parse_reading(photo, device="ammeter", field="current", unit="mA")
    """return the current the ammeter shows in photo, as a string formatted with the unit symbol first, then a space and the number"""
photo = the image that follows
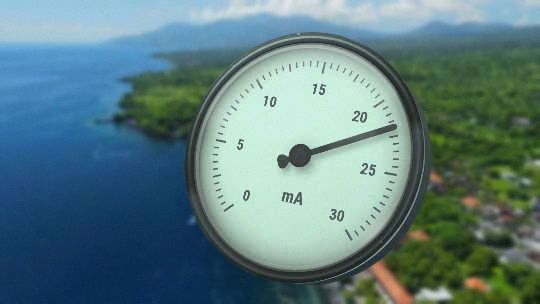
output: mA 22
